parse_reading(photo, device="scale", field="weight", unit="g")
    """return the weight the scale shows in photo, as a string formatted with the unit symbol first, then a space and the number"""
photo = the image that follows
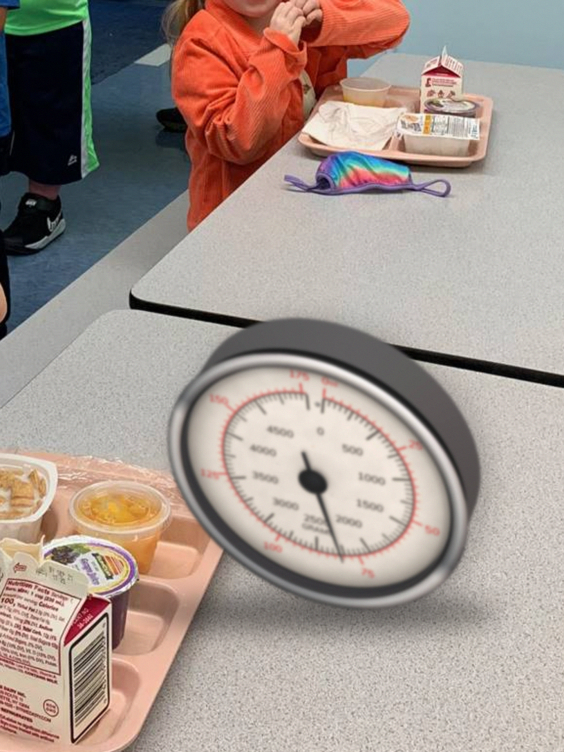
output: g 2250
